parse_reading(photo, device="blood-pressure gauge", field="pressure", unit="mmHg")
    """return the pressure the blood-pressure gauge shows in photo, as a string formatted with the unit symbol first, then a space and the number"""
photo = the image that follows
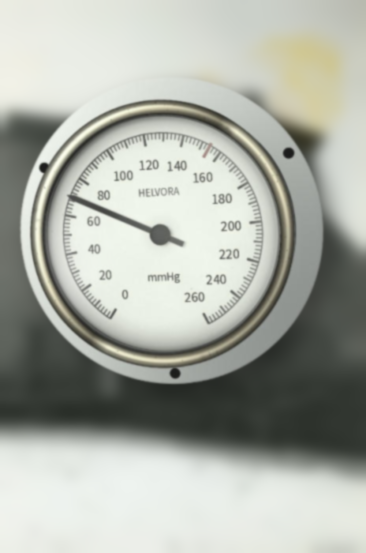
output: mmHg 70
